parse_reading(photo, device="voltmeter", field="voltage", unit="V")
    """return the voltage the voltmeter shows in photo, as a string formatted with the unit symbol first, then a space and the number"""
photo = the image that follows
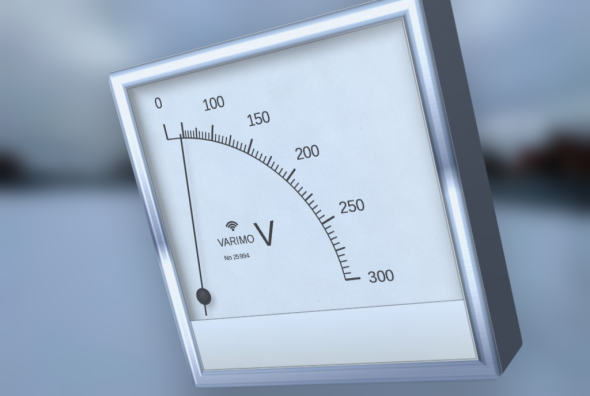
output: V 50
